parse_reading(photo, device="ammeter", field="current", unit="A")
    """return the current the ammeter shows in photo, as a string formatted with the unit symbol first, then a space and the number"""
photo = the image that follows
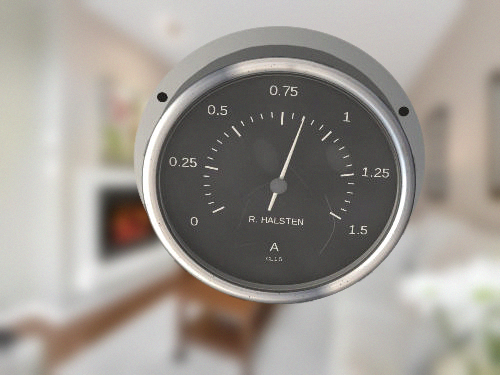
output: A 0.85
